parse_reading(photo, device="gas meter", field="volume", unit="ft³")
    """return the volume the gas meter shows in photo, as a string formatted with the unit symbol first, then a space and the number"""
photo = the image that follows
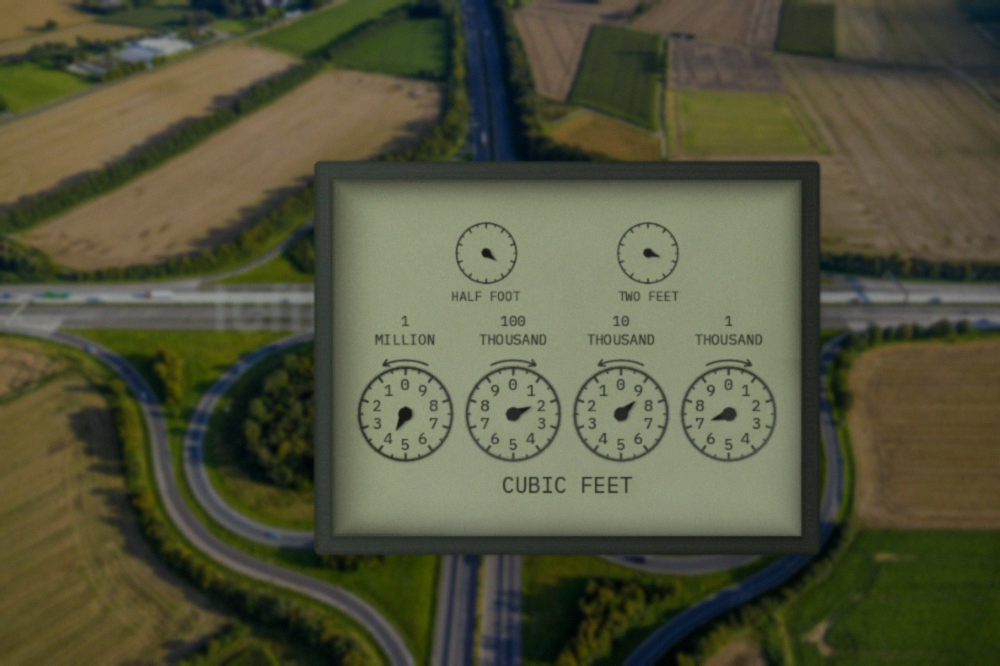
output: ft³ 418700
